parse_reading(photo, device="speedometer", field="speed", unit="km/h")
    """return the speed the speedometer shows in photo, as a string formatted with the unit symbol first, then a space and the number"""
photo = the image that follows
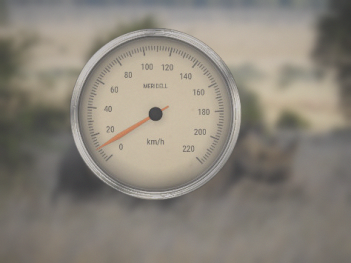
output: km/h 10
